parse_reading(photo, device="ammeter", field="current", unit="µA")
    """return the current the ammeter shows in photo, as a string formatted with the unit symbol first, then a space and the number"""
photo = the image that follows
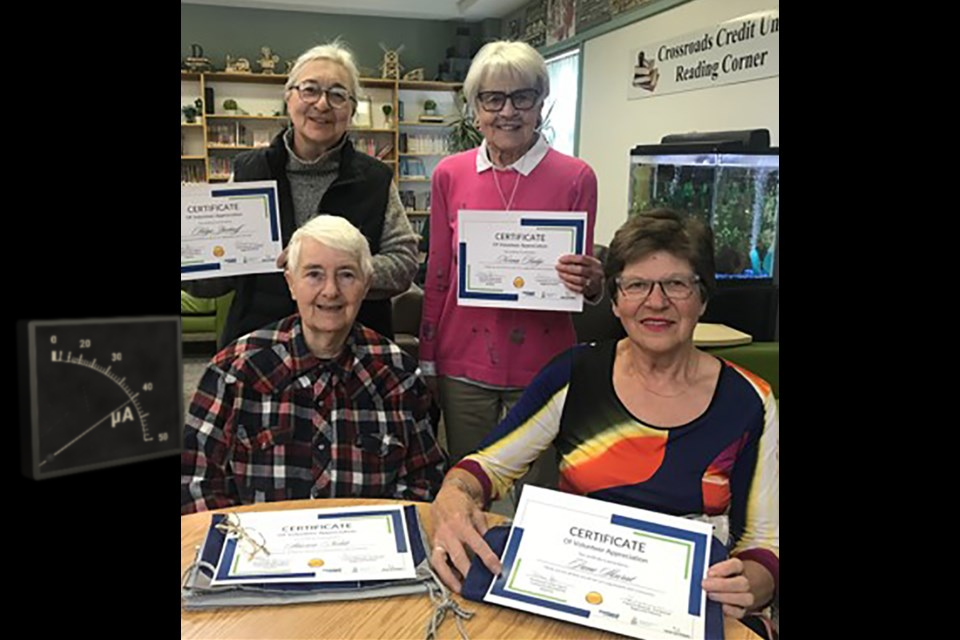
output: µA 40
